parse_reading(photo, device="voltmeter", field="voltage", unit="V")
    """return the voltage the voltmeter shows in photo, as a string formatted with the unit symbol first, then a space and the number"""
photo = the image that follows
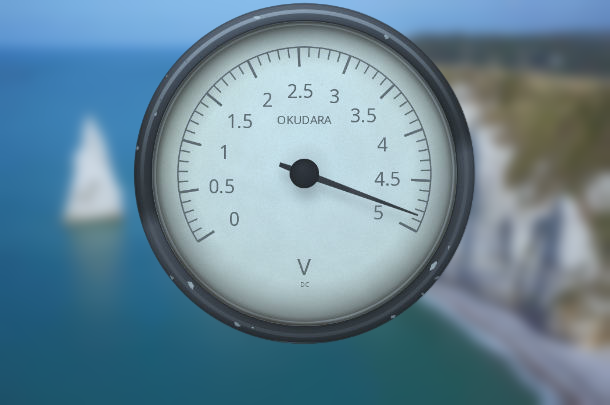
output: V 4.85
